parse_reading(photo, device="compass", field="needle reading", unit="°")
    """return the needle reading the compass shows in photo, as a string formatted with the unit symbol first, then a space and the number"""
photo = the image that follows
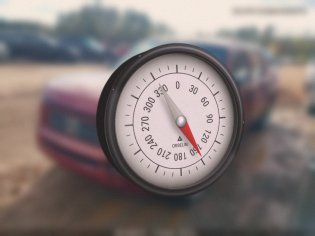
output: ° 150
